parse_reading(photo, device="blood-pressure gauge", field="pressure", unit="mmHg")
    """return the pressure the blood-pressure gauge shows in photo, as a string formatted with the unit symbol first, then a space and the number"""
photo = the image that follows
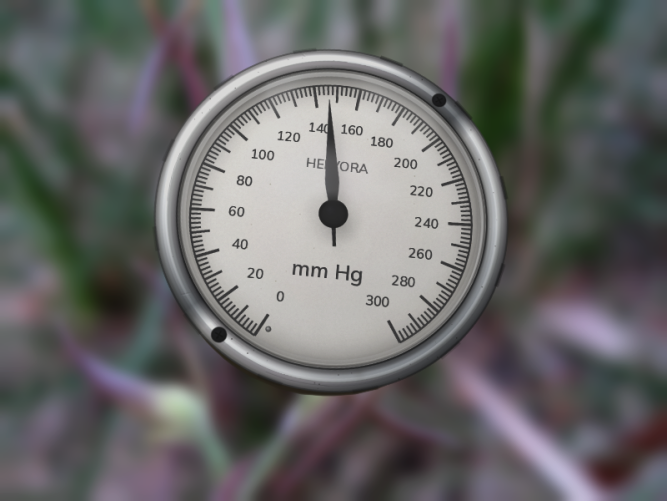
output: mmHg 146
